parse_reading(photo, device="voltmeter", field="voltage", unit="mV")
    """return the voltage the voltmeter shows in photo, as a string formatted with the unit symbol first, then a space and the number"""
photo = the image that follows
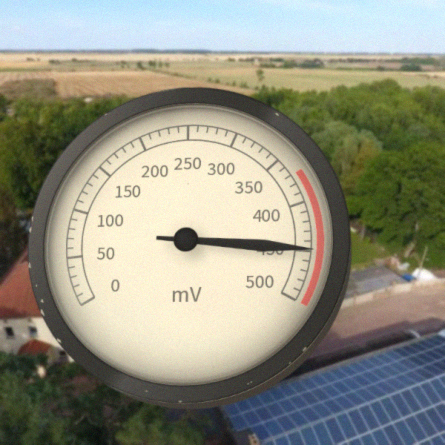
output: mV 450
